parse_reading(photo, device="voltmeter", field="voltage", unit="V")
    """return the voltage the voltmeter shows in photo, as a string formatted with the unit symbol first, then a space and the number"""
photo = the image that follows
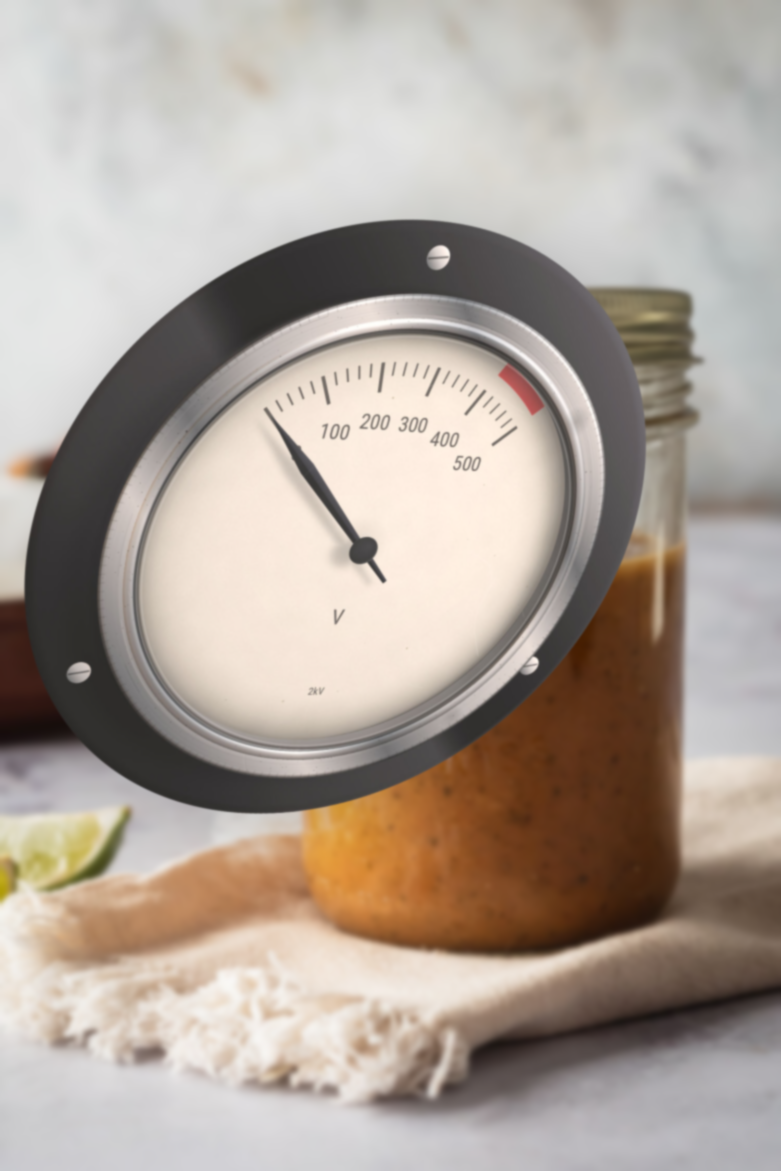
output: V 0
